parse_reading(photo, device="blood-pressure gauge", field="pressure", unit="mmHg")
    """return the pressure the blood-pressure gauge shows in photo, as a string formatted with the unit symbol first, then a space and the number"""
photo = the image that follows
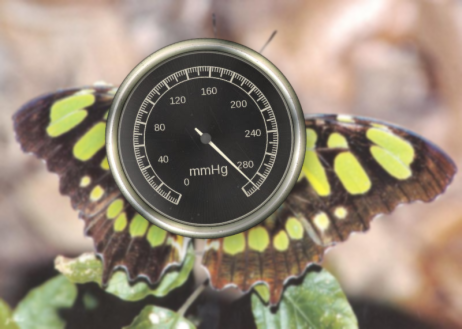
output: mmHg 290
